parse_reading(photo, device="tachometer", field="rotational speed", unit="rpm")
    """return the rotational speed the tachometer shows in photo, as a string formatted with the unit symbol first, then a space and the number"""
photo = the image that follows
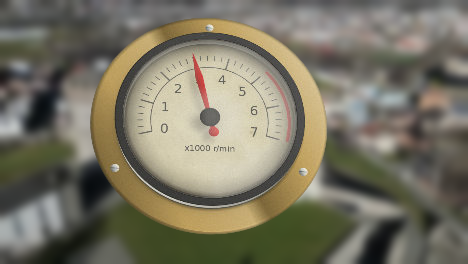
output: rpm 3000
